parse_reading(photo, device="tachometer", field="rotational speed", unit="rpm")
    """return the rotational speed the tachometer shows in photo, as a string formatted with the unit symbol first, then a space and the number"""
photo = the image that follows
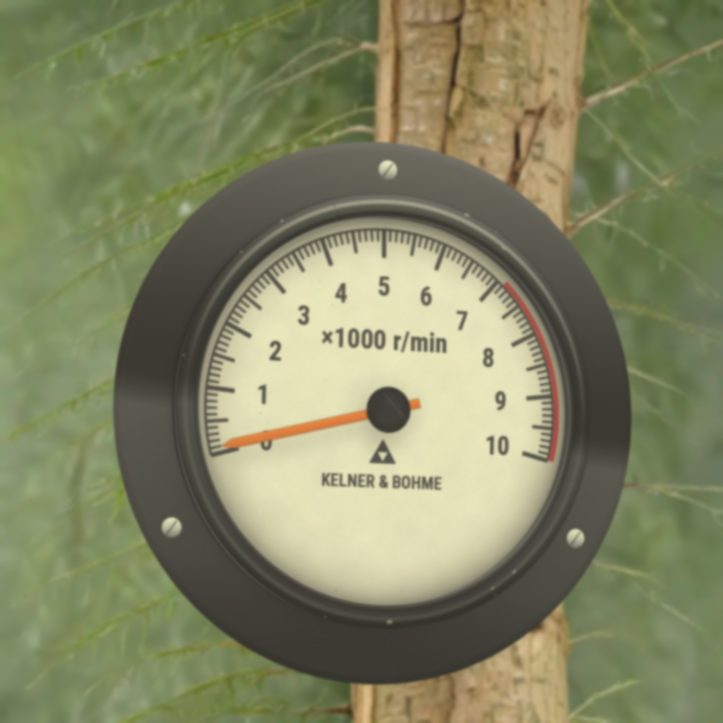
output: rpm 100
